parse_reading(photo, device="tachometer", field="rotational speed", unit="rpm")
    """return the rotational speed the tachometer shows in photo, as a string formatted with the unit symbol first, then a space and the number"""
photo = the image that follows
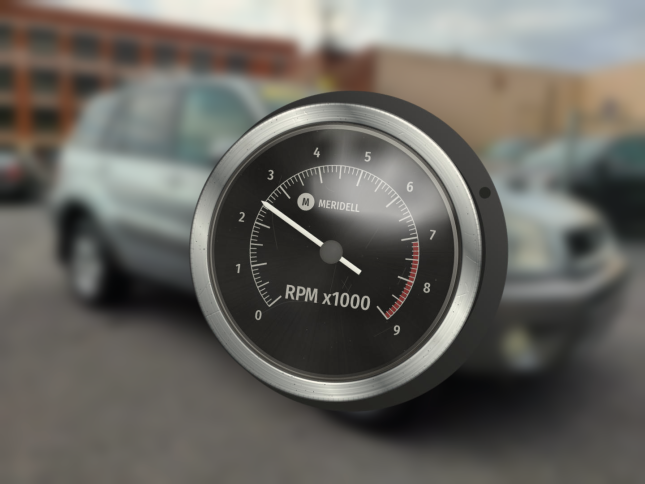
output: rpm 2500
